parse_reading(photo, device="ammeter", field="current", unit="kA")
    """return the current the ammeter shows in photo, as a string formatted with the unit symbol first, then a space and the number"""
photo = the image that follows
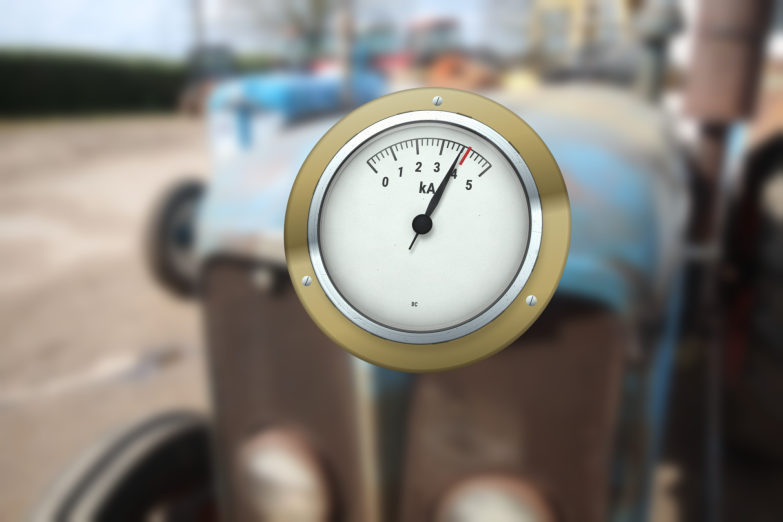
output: kA 3.8
